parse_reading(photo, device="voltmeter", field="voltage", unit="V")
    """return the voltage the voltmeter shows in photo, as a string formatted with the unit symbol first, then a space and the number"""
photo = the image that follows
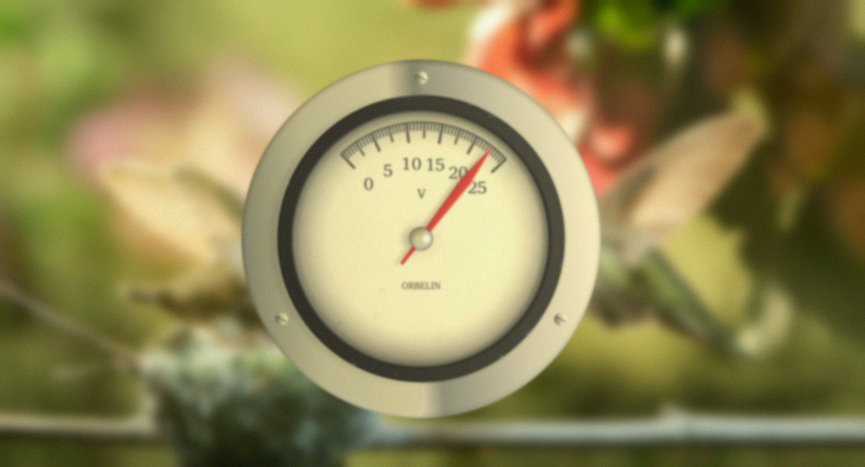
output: V 22.5
